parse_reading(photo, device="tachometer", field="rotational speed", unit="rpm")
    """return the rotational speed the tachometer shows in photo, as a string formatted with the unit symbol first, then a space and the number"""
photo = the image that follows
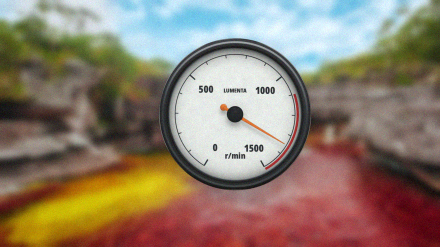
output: rpm 1350
